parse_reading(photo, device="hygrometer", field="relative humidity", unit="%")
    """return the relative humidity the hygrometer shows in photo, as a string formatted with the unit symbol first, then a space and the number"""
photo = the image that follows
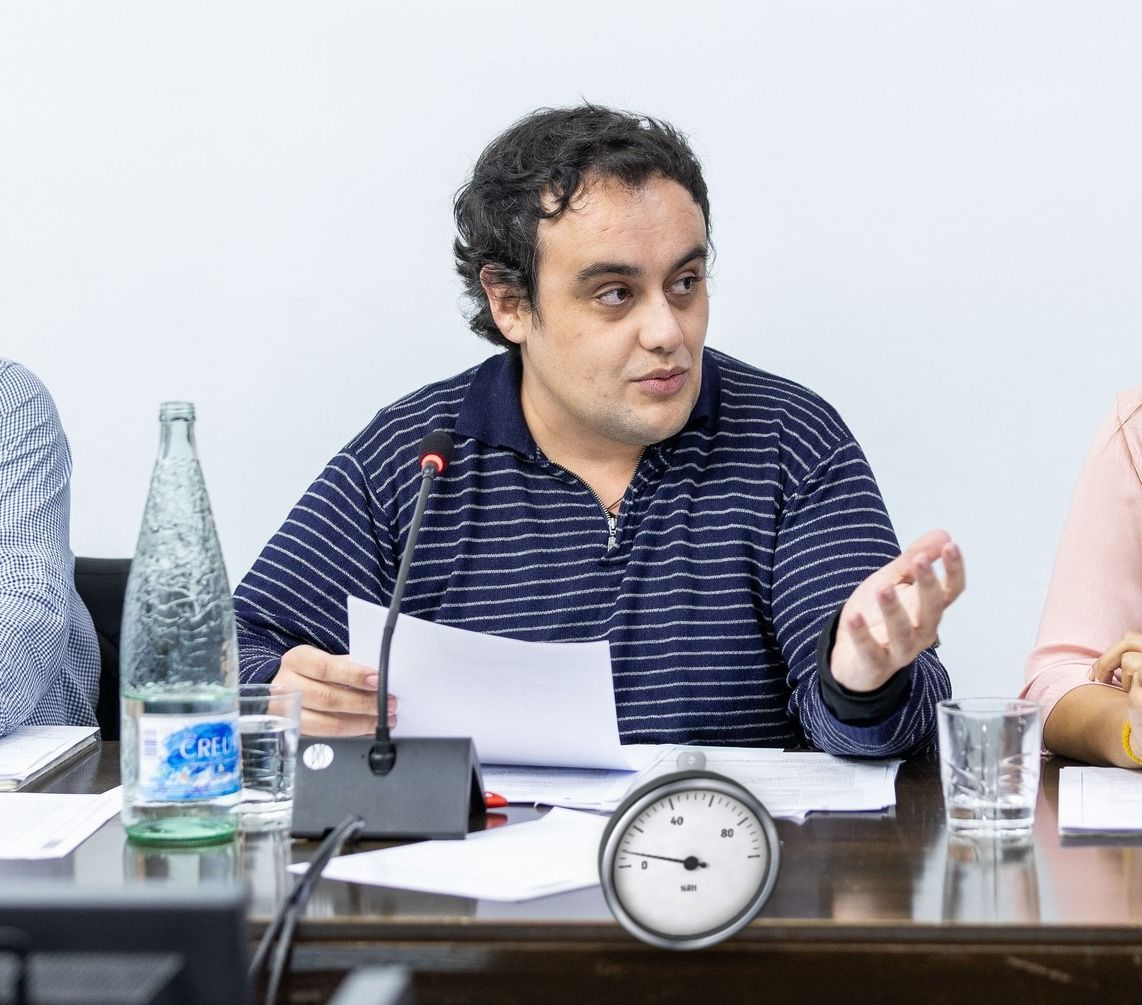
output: % 8
